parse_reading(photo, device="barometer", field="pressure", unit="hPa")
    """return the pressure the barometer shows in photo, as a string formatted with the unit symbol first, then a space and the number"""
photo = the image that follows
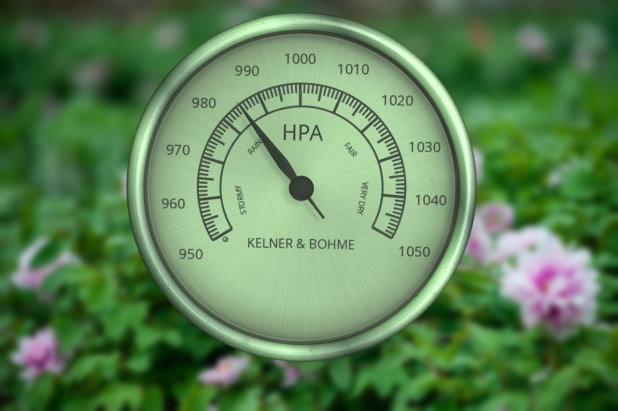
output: hPa 985
